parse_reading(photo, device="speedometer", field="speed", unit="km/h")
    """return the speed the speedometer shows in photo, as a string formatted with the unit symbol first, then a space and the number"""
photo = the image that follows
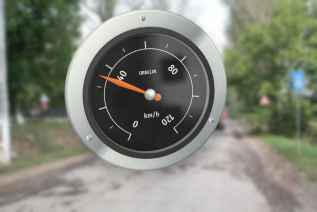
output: km/h 35
